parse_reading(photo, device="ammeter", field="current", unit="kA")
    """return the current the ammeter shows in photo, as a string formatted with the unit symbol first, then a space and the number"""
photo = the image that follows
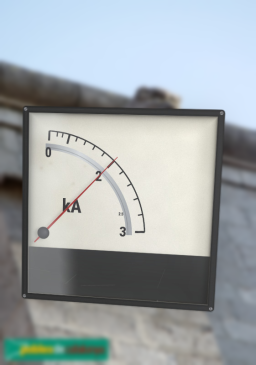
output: kA 2
